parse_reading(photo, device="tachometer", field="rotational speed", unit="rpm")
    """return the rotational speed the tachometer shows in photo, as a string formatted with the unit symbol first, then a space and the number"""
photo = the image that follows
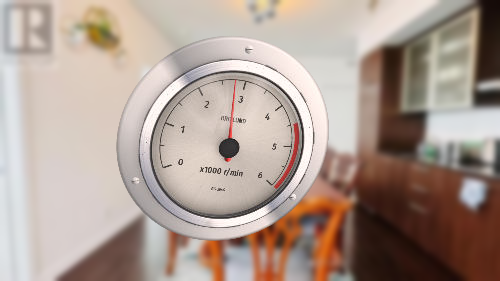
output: rpm 2750
